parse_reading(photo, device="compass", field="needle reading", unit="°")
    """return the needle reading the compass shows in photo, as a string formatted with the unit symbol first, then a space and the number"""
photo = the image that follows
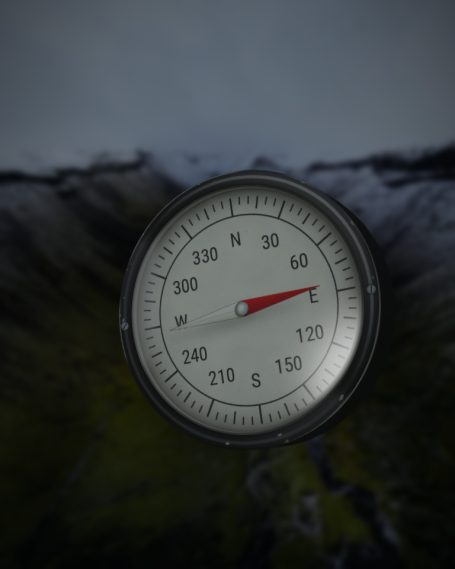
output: ° 85
